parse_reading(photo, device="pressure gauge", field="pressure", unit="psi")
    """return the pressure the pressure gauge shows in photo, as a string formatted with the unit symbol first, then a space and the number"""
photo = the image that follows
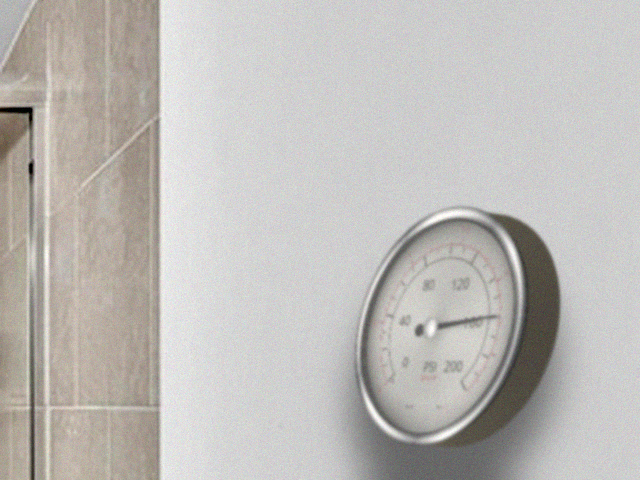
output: psi 160
